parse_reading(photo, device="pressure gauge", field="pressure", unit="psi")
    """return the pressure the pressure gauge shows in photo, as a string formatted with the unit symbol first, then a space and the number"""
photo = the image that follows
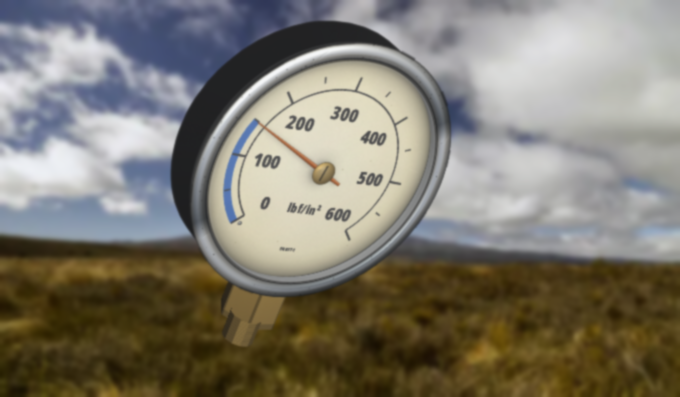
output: psi 150
